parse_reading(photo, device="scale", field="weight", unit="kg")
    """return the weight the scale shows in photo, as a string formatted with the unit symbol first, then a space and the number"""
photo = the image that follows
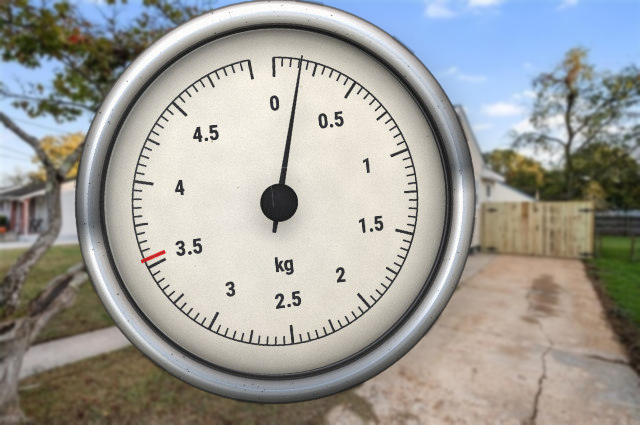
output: kg 0.15
